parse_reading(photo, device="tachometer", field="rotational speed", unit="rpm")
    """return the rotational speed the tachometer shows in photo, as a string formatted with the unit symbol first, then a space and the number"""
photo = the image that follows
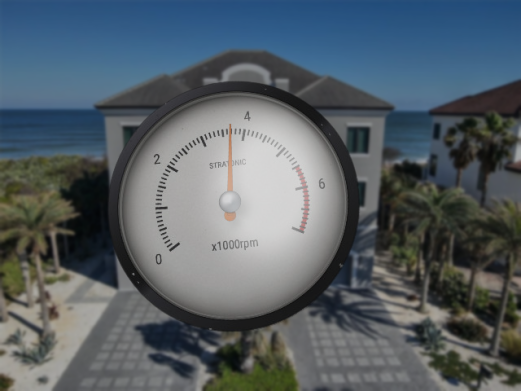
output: rpm 3700
